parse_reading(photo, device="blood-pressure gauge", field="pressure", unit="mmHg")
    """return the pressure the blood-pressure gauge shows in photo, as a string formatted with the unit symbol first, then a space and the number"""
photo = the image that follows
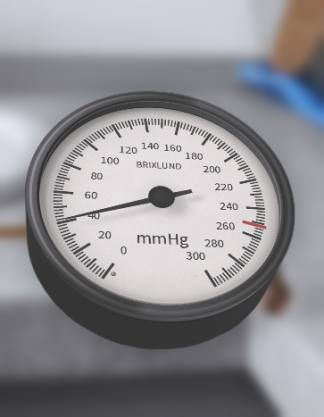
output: mmHg 40
